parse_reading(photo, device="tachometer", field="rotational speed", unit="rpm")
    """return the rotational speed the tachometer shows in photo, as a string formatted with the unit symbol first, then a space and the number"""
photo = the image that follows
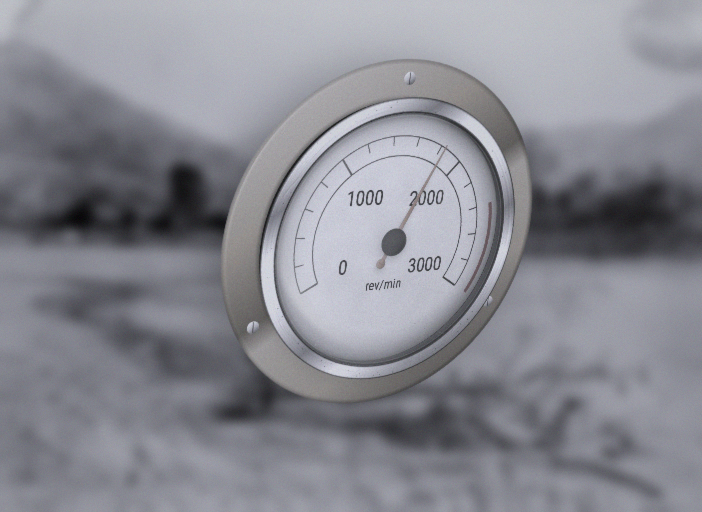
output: rpm 1800
